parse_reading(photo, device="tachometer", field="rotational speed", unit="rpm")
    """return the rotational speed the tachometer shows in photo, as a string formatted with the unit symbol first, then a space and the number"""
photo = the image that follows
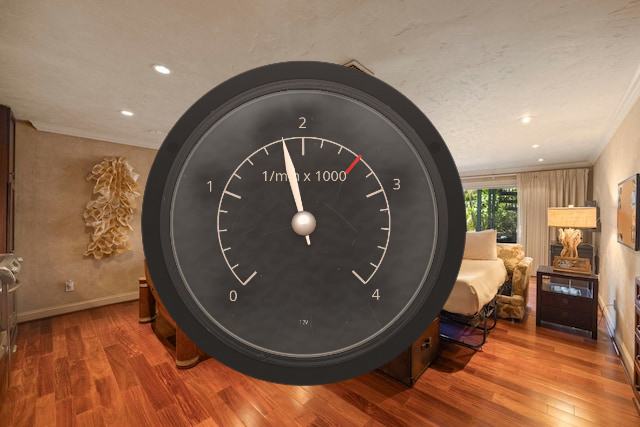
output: rpm 1800
